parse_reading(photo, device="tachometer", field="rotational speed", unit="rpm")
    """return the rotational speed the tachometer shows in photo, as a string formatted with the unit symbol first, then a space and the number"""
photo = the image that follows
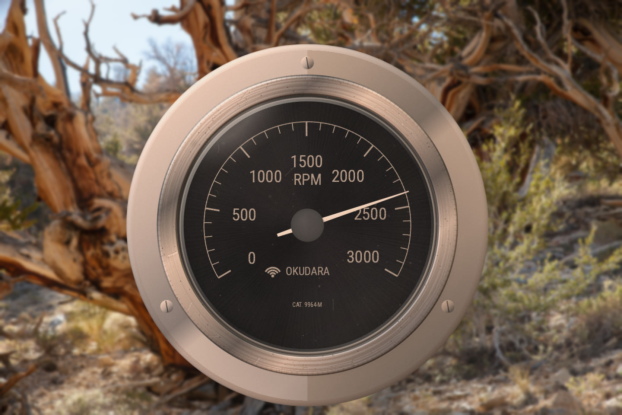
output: rpm 2400
